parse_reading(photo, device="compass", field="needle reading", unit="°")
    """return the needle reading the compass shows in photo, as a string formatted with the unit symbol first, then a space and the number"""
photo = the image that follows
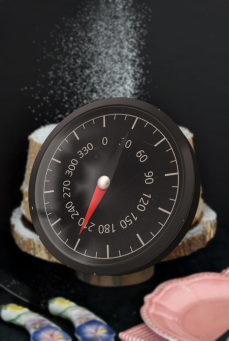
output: ° 210
